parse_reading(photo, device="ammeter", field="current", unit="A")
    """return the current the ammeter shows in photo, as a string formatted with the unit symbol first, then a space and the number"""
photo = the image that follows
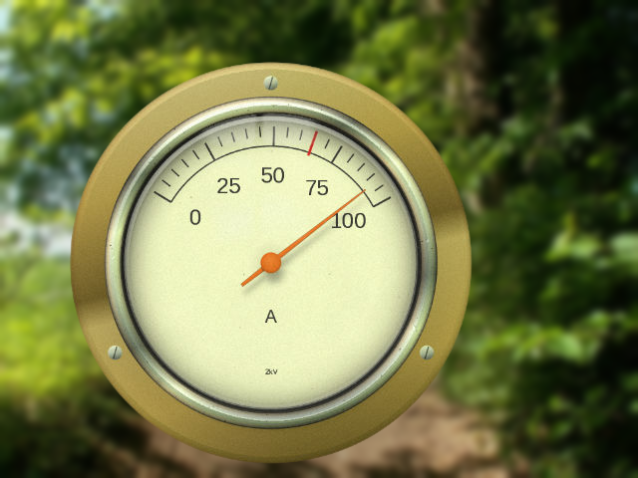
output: A 92.5
